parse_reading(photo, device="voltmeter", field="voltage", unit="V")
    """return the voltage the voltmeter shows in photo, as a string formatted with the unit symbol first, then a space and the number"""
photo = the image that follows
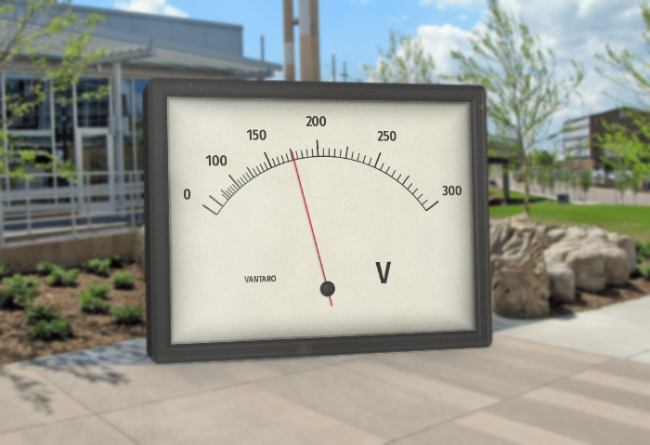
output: V 175
